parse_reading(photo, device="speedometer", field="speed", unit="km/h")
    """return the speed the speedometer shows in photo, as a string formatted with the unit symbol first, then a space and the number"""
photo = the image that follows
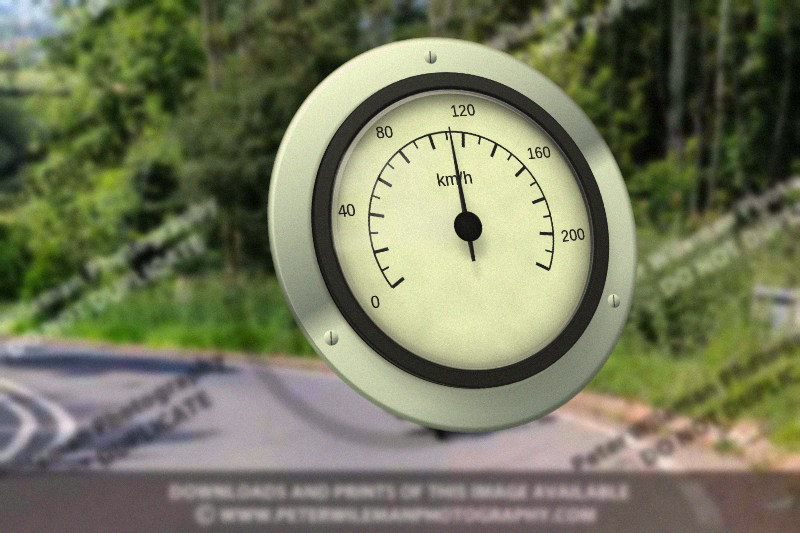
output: km/h 110
